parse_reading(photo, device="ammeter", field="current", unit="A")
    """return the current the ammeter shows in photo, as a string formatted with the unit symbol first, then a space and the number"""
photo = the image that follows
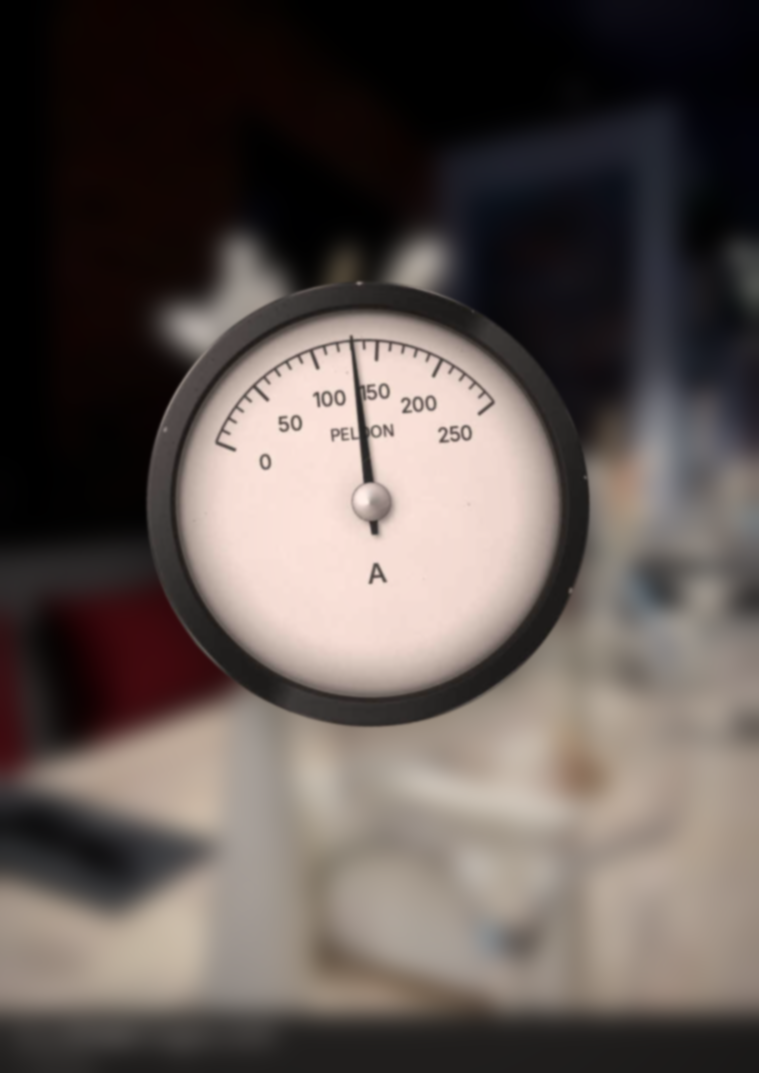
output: A 130
